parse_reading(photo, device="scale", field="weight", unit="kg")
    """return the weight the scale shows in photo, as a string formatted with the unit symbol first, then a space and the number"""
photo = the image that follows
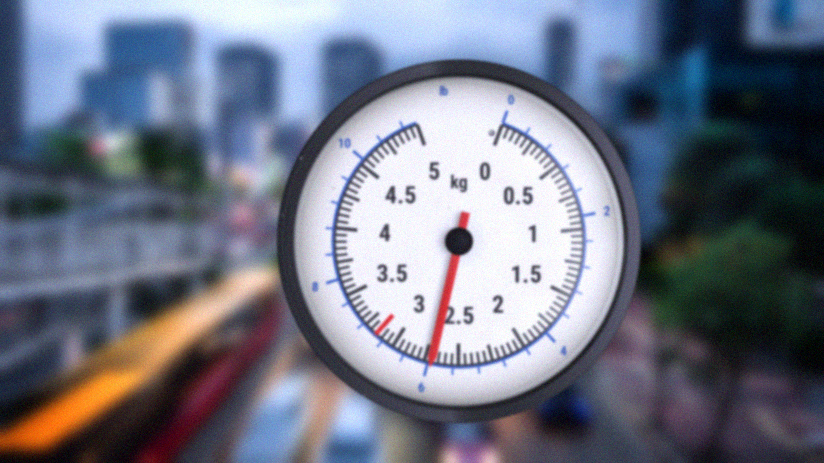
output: kg 2.7
